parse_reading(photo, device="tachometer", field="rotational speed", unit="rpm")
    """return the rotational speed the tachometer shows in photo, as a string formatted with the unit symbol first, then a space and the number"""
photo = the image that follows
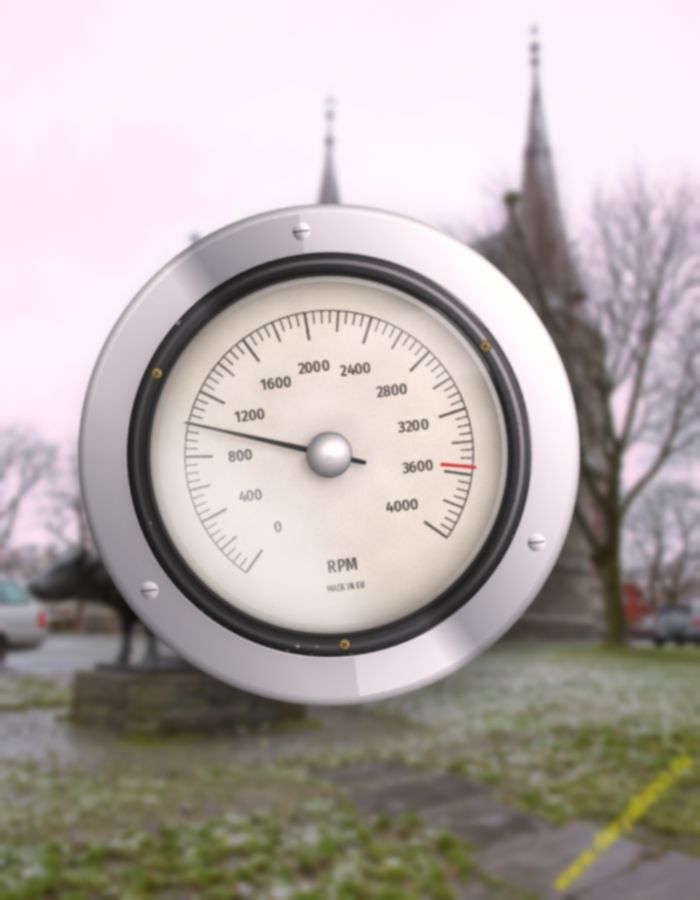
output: rpm 1000
